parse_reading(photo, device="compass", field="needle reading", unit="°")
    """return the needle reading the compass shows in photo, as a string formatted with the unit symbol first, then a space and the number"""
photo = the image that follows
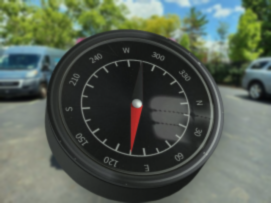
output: ° 105
